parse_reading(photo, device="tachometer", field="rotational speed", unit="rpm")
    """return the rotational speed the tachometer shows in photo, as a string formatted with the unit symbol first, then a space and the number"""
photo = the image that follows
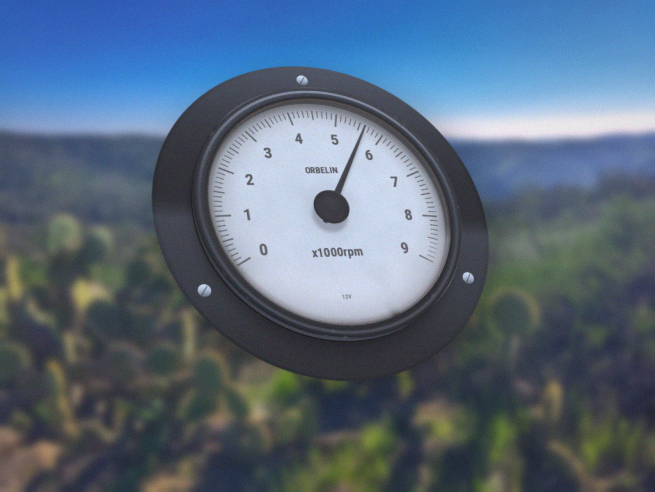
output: rpm 5600
